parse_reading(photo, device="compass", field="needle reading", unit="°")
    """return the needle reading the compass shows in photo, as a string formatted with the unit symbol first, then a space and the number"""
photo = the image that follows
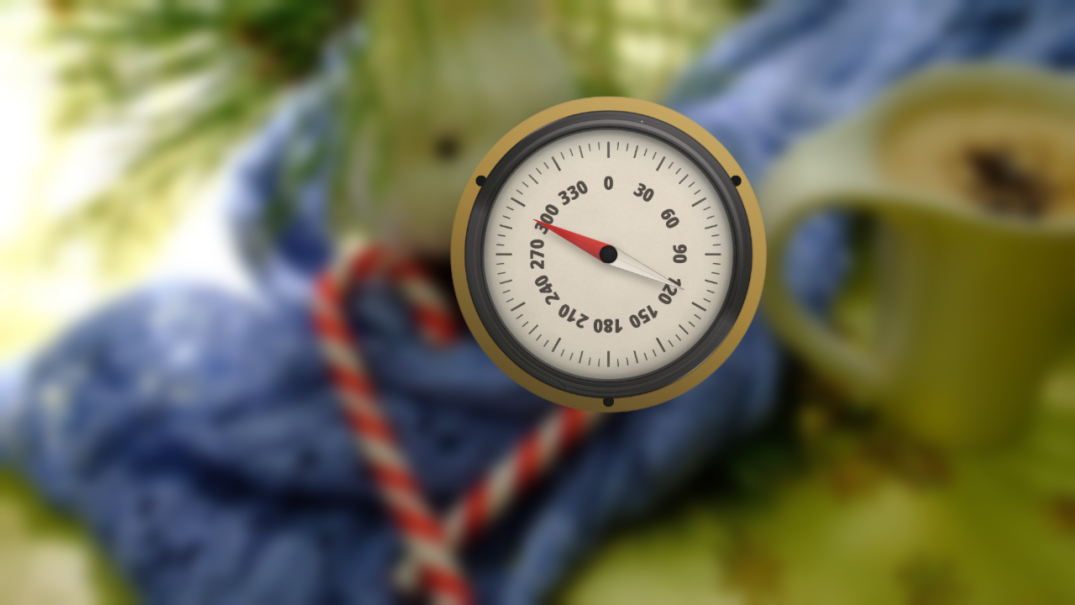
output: ° 295
